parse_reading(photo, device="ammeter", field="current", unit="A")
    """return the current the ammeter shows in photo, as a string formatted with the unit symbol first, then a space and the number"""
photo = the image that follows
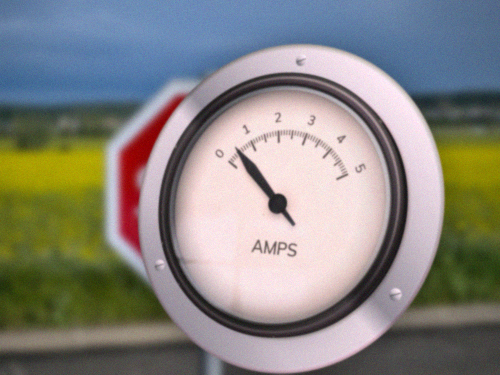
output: A 0.5
